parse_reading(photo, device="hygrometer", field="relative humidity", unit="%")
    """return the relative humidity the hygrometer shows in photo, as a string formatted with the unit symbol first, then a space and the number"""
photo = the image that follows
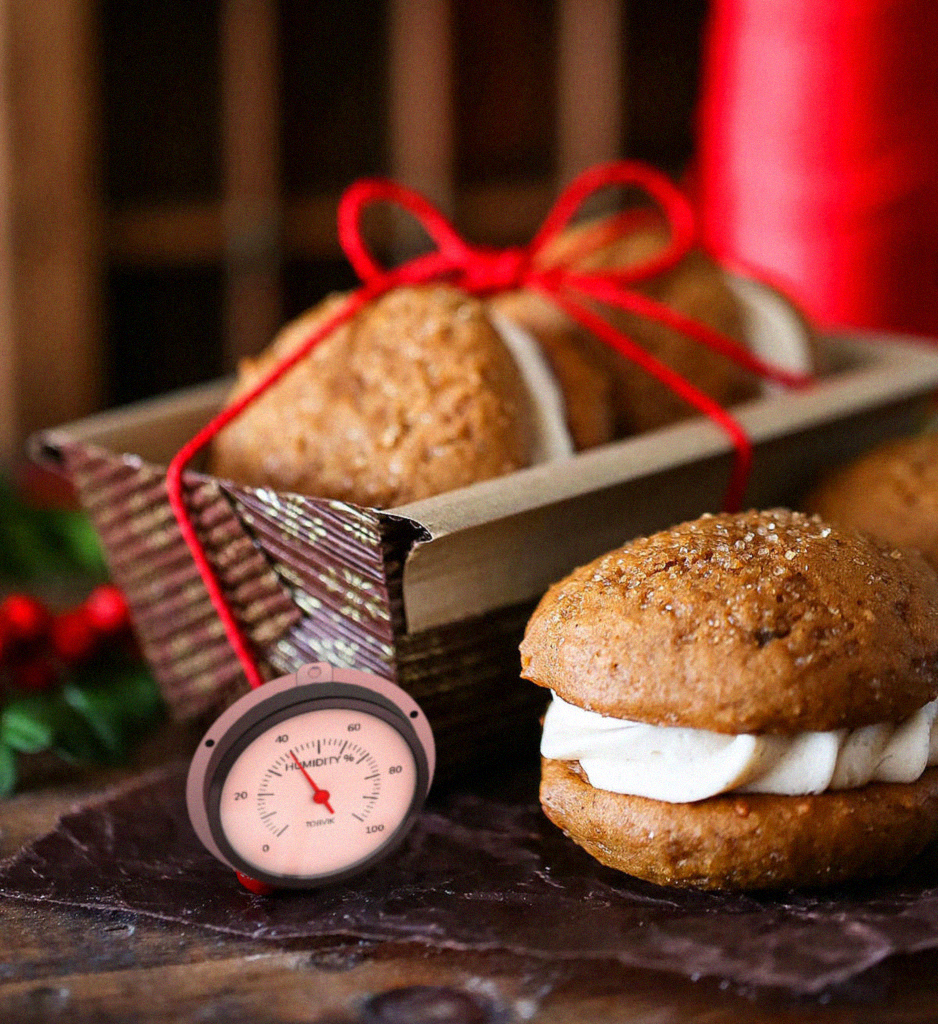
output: % 40
